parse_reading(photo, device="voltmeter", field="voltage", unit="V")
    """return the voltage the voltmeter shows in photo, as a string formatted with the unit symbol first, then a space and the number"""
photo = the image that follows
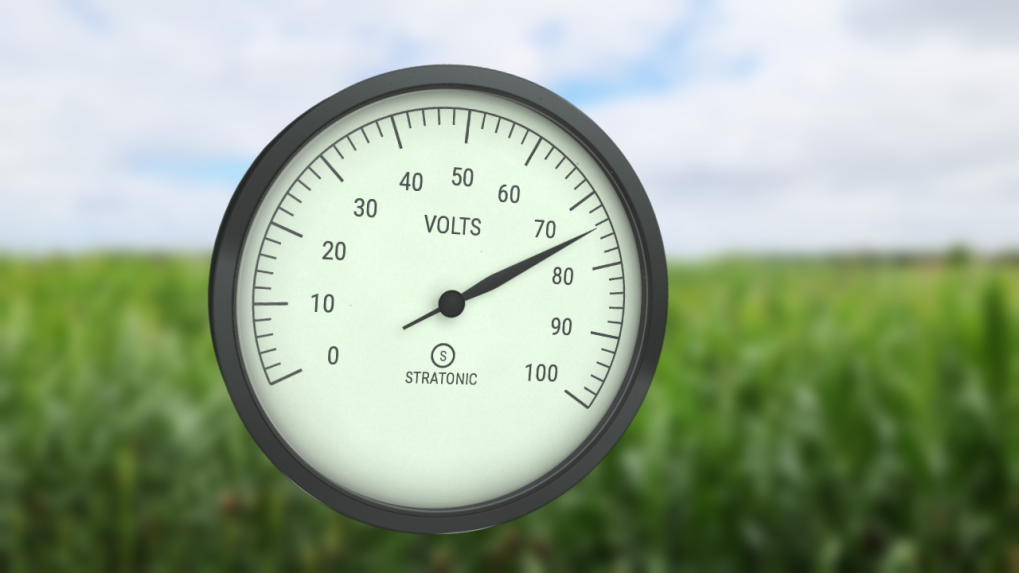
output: V 74
